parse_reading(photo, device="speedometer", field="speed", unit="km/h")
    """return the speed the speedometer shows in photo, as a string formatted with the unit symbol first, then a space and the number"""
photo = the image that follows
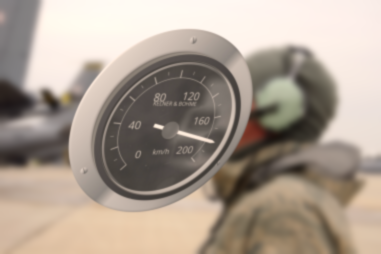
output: km/h 180
